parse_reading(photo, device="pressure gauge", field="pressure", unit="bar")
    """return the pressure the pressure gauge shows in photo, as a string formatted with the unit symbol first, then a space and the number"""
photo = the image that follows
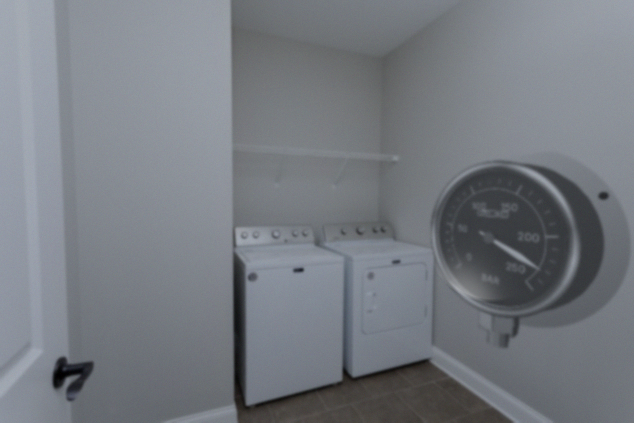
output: bar 230
